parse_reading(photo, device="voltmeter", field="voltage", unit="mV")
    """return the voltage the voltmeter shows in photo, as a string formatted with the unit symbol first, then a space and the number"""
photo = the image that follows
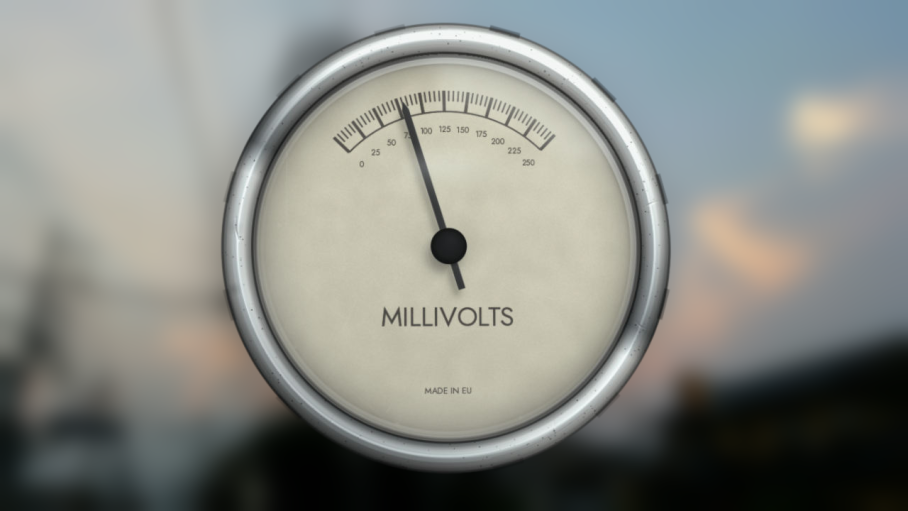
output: mV 80
